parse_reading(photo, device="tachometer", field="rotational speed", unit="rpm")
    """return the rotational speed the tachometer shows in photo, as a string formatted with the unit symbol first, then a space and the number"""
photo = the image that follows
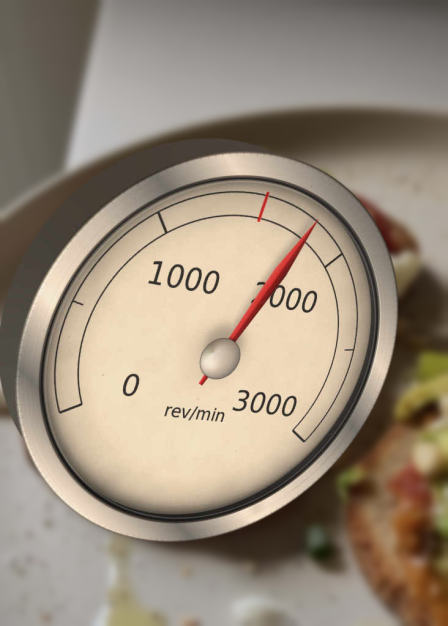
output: rpm 1750
